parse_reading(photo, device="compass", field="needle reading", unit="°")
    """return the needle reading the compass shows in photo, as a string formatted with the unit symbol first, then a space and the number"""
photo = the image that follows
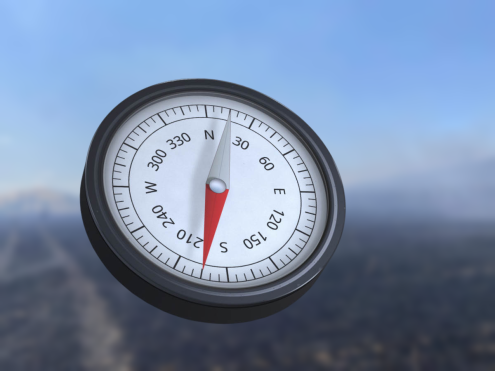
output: ° 195
